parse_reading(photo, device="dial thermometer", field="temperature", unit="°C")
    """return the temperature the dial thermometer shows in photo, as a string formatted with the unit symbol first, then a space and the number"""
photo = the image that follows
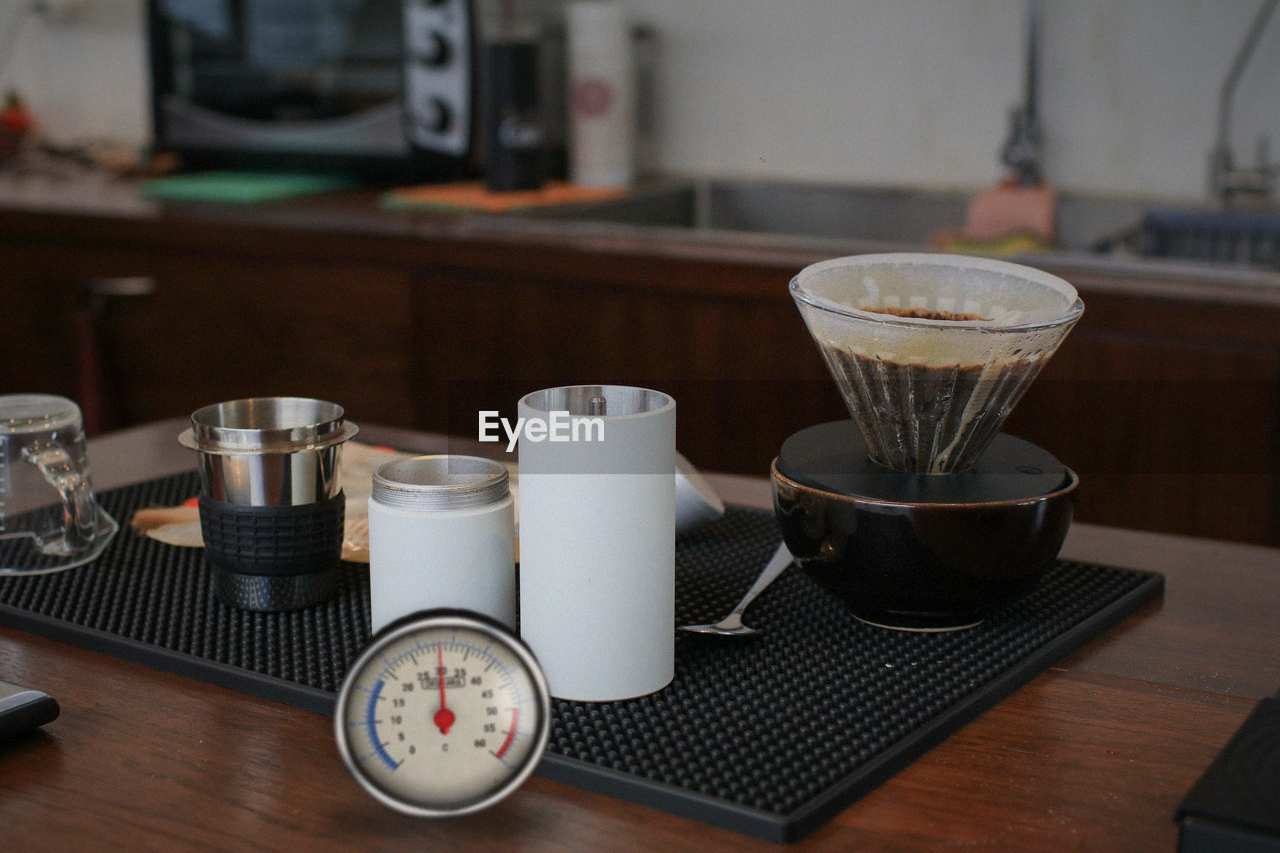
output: °C 30
